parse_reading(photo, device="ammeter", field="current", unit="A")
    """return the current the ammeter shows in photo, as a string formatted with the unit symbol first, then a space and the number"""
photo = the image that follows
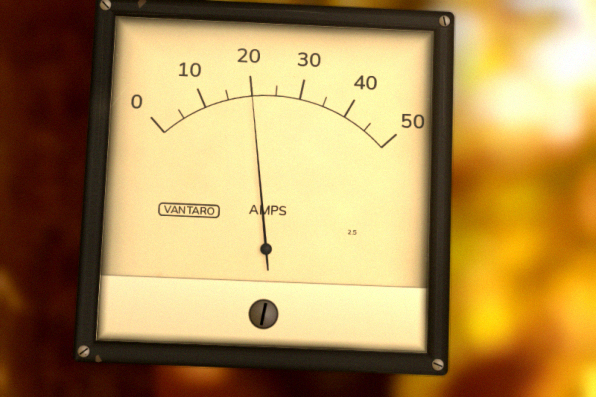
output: A 20
